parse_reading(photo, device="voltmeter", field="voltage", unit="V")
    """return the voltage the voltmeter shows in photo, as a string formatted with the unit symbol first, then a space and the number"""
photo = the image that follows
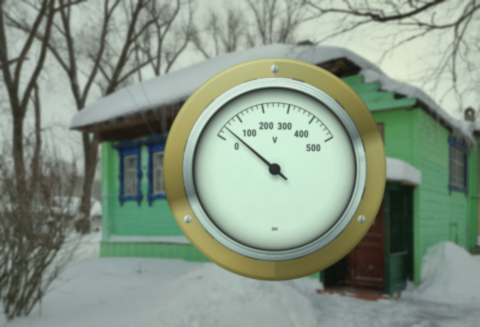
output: V 40
